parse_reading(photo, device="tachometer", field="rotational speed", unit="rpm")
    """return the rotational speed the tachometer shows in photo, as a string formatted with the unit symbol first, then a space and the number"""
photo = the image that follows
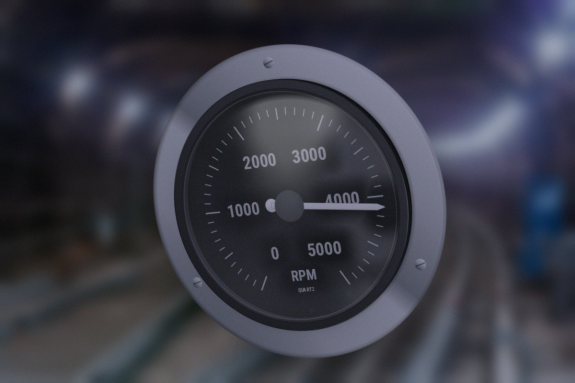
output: rpm 4100
